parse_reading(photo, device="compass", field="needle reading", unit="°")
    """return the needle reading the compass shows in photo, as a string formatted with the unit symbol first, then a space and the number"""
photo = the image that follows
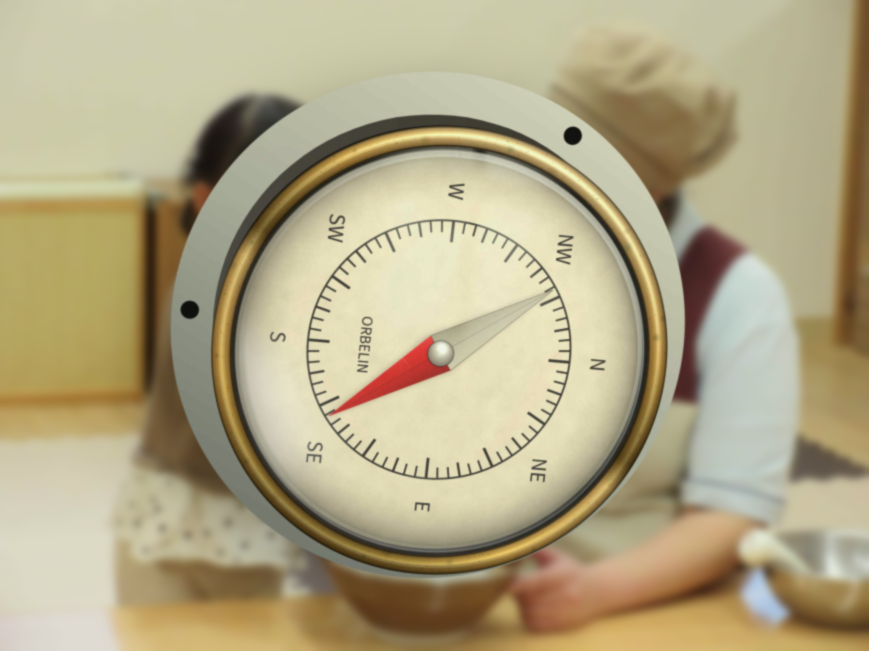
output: ° 145
